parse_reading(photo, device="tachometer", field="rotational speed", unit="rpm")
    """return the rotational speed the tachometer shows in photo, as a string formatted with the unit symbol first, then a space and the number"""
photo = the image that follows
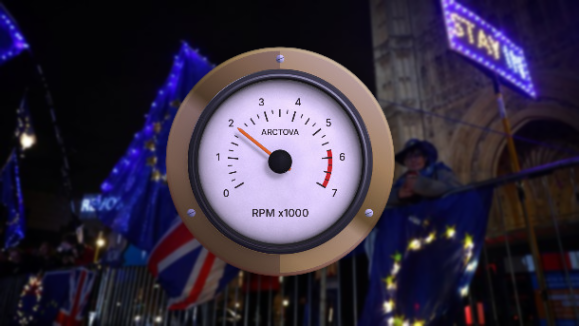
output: rpm 2000
